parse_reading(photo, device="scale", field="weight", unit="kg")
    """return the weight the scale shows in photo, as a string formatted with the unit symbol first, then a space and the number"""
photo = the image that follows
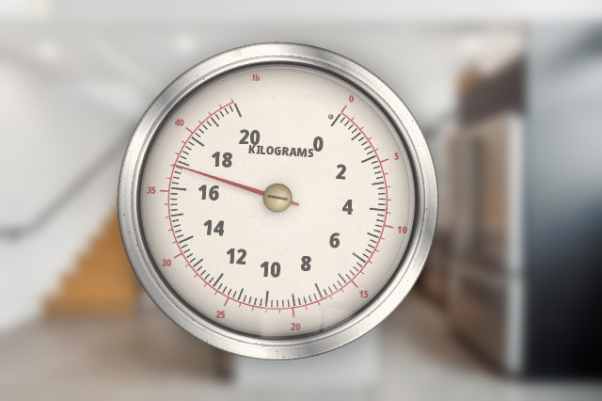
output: kg 16.8
